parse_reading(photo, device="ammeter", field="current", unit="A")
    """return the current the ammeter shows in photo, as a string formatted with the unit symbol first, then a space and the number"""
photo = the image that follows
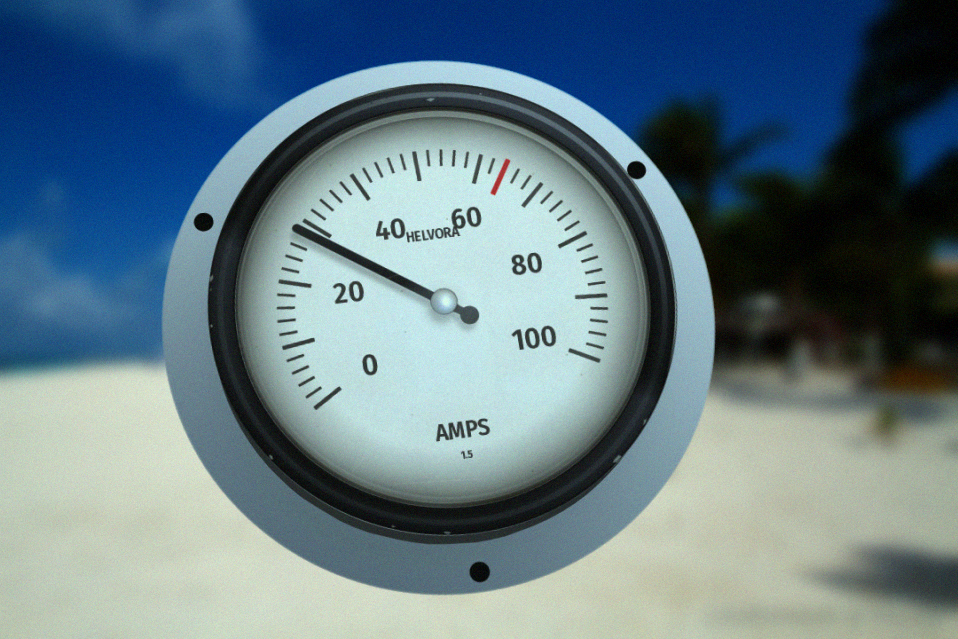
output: A 28
